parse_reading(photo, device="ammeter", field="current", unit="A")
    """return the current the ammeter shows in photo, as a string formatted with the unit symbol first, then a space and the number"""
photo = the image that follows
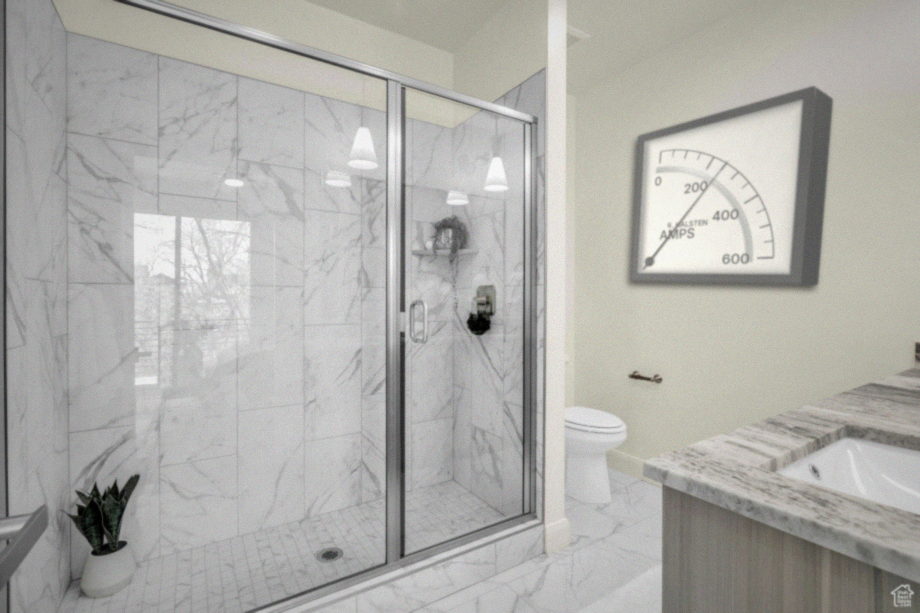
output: A 250
